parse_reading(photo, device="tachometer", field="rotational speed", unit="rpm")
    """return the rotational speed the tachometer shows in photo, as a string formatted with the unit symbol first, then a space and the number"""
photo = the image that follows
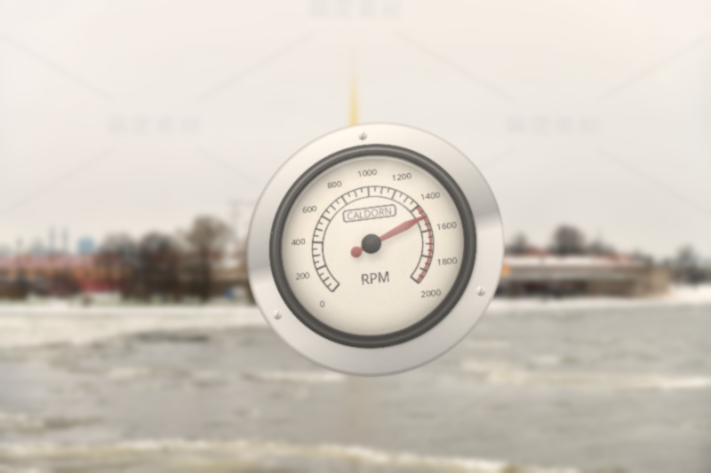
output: rpm 1500
